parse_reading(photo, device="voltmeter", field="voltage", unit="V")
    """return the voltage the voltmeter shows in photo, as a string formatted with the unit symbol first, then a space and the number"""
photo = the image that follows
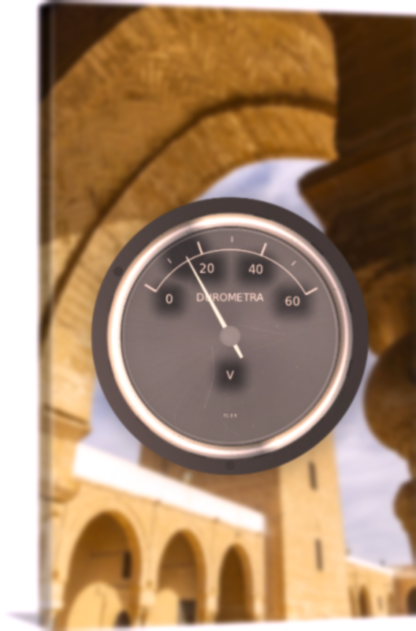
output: V 15
